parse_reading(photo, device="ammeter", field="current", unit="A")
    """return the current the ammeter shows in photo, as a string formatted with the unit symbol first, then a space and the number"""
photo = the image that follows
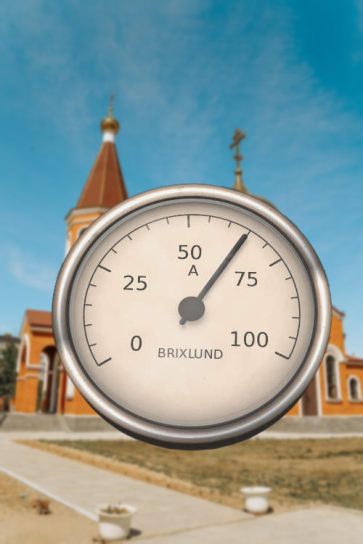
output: A 65
